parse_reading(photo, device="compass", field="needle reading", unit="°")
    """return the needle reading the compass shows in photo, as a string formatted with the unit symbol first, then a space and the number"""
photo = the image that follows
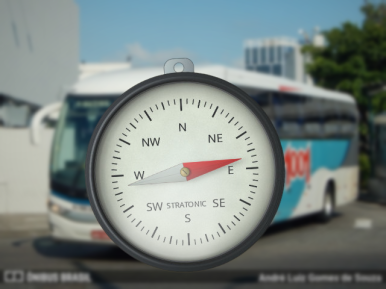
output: ° 80
